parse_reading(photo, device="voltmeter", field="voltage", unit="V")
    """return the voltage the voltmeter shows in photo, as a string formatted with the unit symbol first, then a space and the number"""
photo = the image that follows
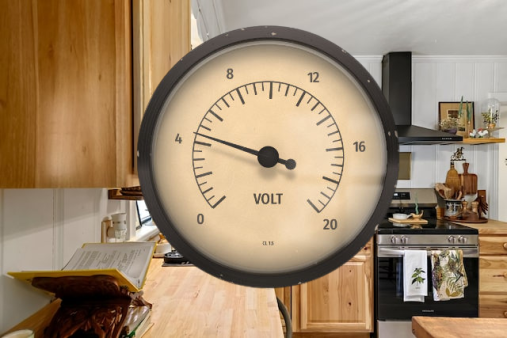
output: V 4.5
